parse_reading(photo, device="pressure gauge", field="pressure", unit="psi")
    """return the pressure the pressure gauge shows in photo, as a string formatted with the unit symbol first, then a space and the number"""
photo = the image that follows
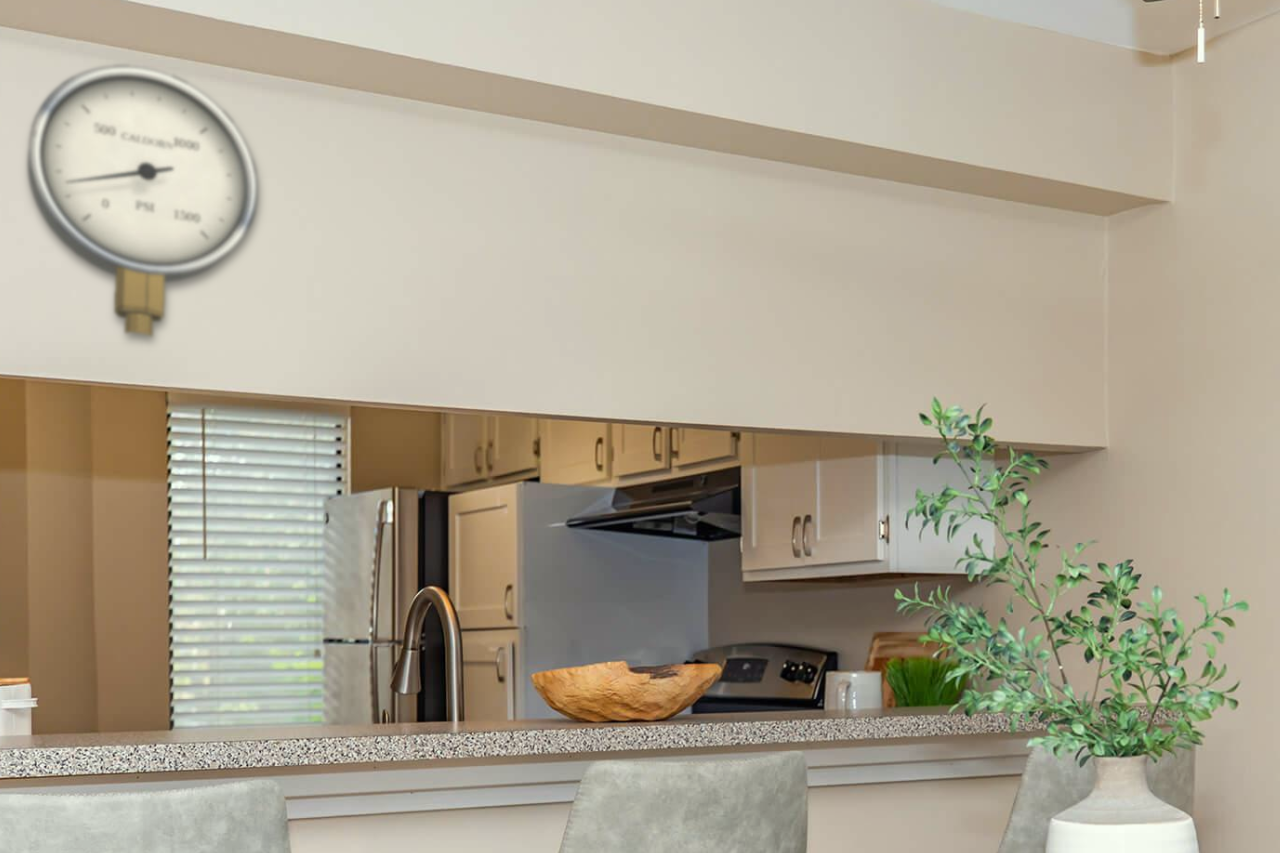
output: psi 150
